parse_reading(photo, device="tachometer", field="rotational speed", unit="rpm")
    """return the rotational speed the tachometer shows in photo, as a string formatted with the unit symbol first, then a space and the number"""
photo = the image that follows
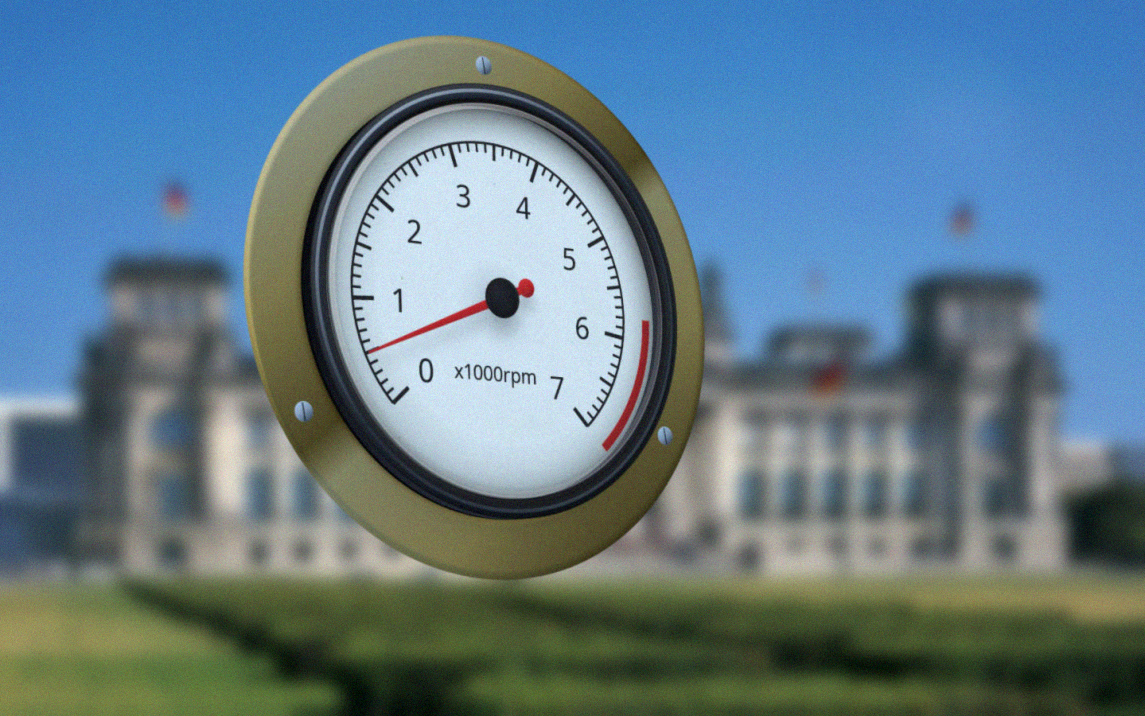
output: rpm 500
